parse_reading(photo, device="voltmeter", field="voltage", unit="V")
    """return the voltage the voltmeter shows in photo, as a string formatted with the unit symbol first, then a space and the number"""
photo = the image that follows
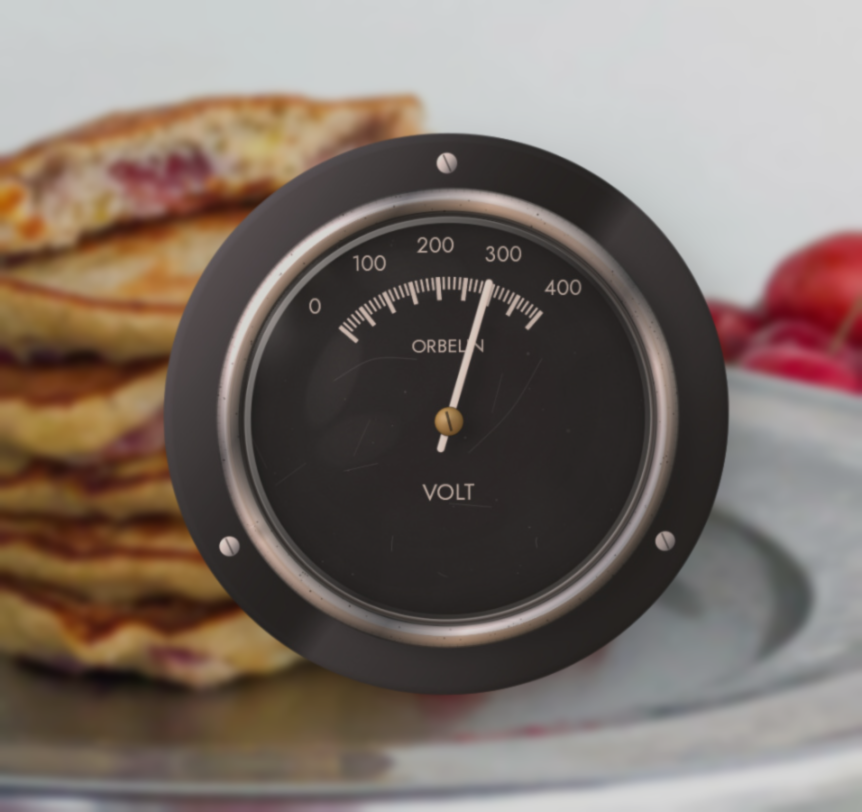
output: V 290
